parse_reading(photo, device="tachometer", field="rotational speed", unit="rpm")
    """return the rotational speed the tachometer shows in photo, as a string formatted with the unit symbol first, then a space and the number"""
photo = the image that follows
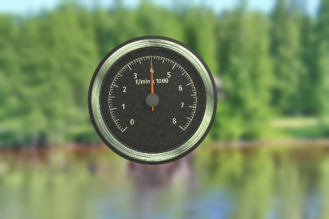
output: rpm 4000
